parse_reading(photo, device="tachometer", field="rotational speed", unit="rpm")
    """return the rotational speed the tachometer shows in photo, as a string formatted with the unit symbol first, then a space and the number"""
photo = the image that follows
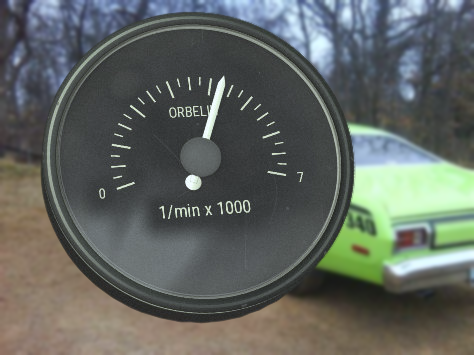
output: rpm 4250
